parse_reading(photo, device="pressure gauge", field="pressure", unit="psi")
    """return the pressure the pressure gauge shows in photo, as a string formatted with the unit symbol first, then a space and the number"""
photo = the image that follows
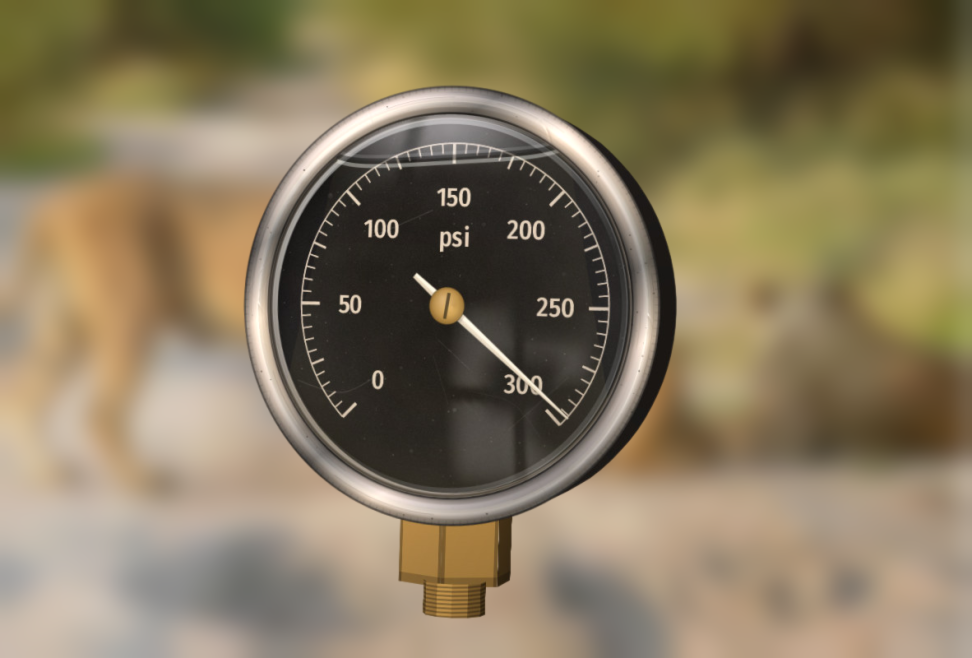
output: psi 295
